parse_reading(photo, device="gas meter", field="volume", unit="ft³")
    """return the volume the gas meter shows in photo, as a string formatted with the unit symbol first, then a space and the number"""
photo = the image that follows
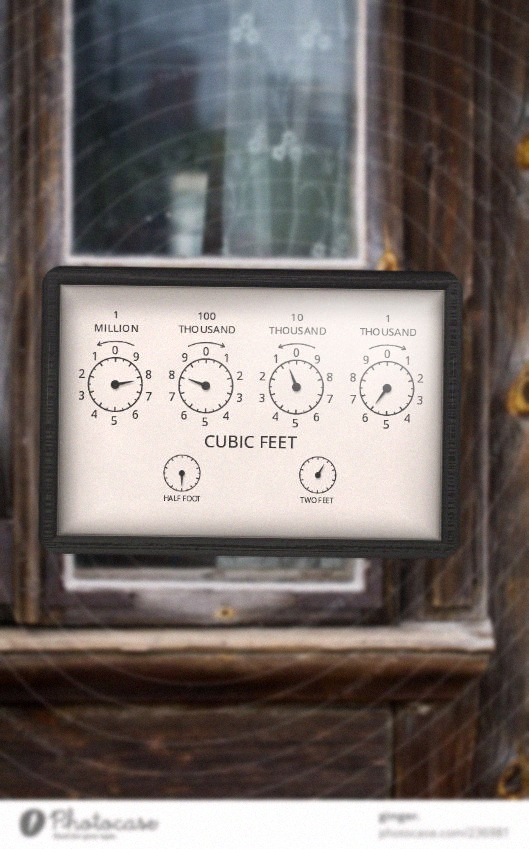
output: ft³ 780600
